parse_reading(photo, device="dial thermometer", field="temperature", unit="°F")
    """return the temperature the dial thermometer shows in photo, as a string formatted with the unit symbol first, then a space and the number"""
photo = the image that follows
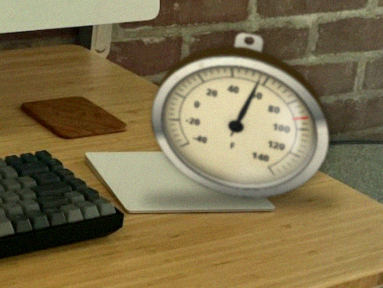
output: °F 56
